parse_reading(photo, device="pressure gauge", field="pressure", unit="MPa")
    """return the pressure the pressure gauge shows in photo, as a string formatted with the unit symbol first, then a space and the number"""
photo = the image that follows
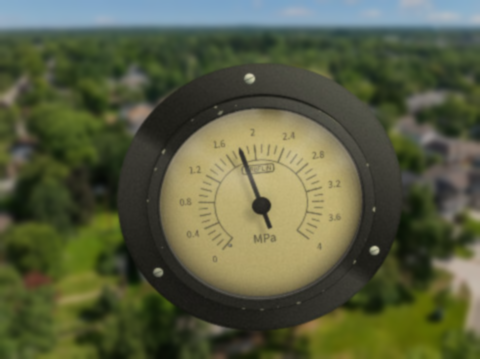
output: MPa 1.8
